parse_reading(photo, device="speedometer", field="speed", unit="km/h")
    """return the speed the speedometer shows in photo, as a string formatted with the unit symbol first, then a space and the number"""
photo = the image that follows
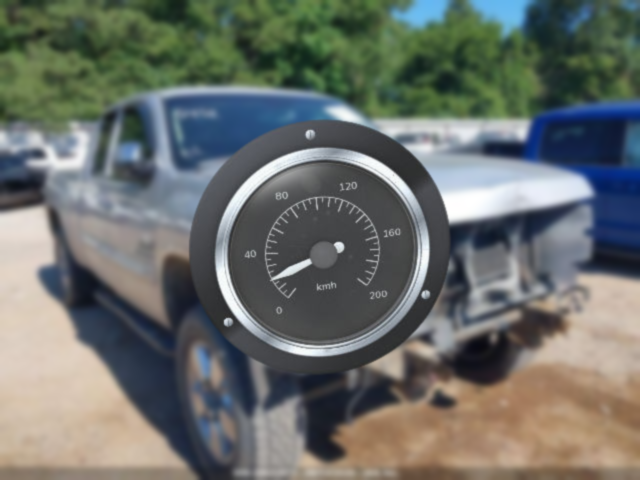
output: km/h 20
